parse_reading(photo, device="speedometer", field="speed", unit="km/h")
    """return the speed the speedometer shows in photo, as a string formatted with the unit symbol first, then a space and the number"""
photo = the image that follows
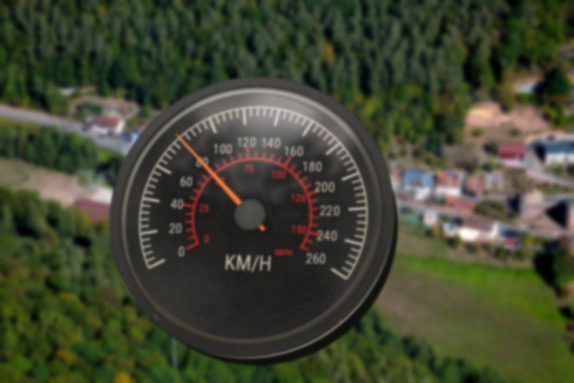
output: km/h 80
